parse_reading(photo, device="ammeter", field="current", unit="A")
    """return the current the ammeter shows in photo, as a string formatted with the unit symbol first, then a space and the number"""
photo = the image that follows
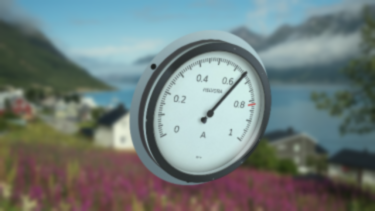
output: A 0.65
